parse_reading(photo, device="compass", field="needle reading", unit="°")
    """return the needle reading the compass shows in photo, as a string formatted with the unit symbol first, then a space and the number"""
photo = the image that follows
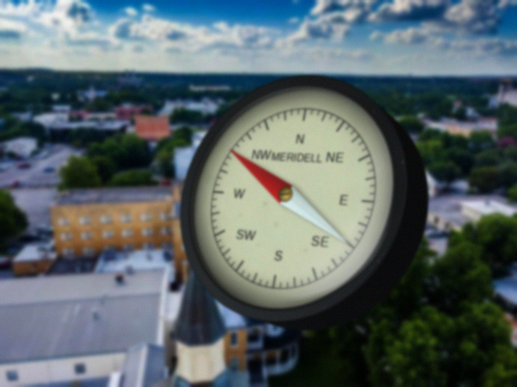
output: ° 300
